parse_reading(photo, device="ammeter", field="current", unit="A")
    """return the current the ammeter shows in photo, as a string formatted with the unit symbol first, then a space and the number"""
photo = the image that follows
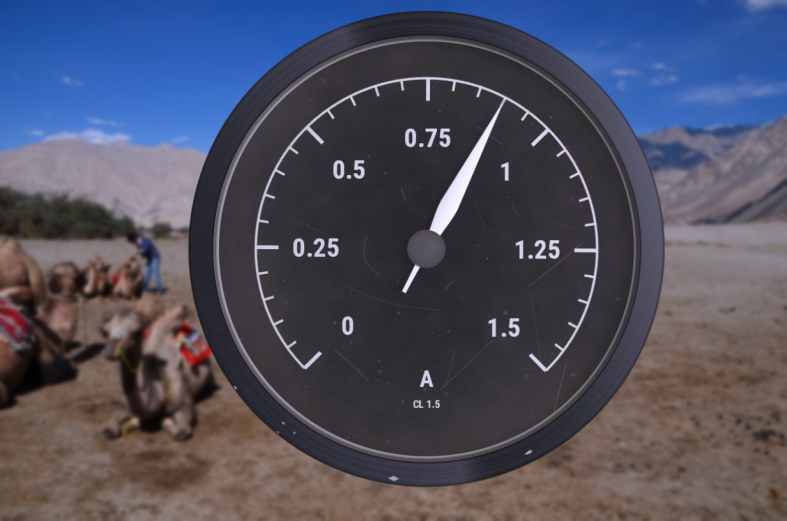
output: A 0.9
